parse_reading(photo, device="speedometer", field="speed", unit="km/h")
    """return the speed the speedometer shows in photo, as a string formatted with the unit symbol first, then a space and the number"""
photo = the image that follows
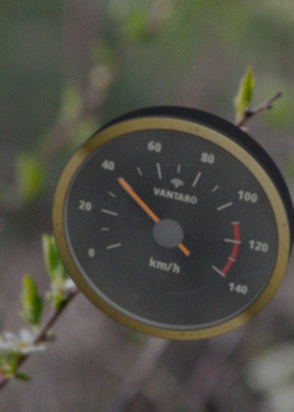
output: km/h 40
